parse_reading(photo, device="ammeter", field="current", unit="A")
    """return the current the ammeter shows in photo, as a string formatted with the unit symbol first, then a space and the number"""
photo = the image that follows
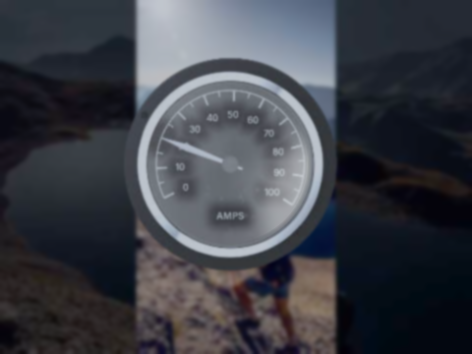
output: A 20
